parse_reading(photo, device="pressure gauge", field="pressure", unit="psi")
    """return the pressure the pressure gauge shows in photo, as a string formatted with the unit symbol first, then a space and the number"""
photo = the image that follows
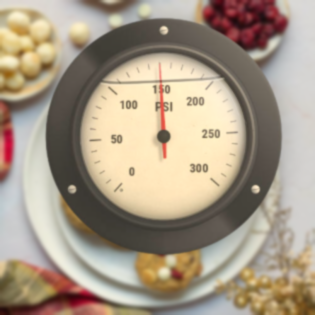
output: psi 150
